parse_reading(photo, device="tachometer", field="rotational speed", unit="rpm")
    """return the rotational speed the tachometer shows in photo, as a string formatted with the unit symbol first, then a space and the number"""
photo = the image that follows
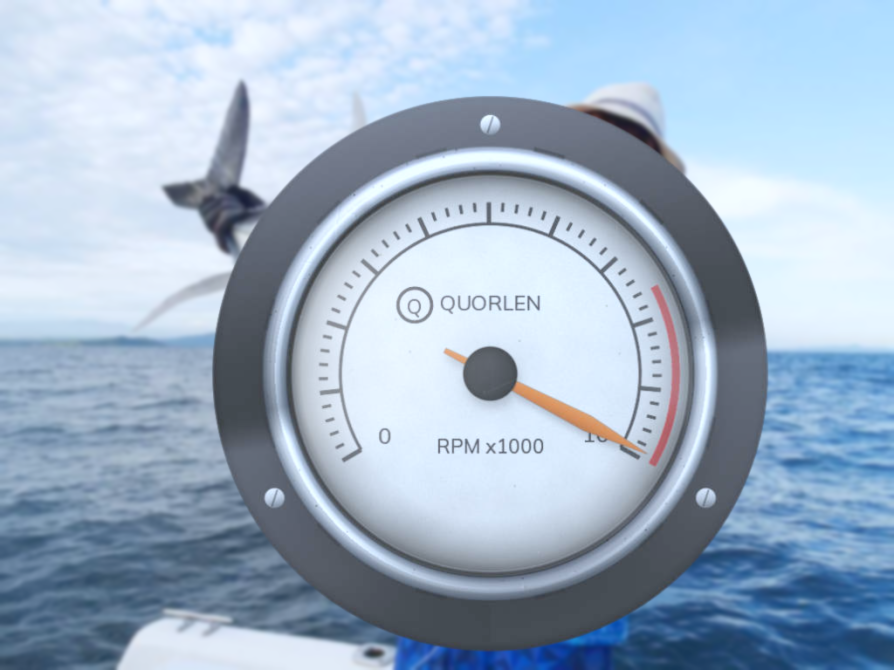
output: rpm 9900
